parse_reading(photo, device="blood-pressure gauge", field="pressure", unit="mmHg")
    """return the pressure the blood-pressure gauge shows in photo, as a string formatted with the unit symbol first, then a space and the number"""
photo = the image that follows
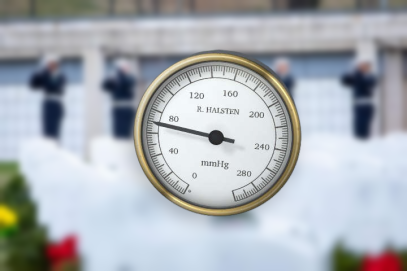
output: mmHg 70
